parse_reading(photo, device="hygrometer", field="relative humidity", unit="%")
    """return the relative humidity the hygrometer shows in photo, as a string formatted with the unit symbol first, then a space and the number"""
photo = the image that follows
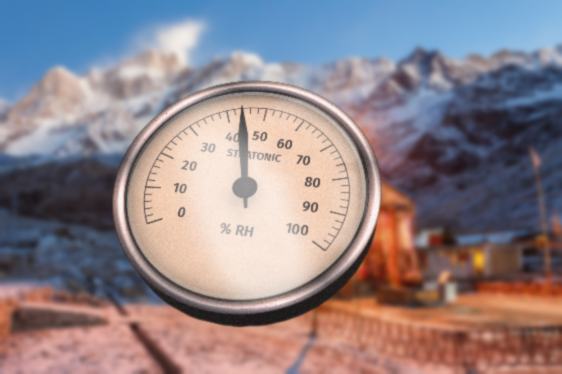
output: % 44
